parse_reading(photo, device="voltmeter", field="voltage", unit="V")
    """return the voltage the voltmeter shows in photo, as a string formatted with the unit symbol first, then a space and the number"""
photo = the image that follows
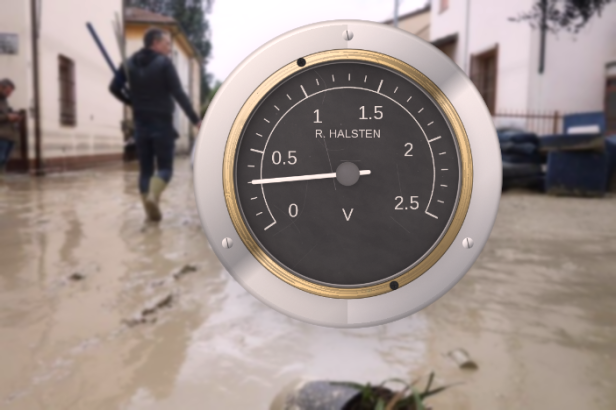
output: V 0.3
